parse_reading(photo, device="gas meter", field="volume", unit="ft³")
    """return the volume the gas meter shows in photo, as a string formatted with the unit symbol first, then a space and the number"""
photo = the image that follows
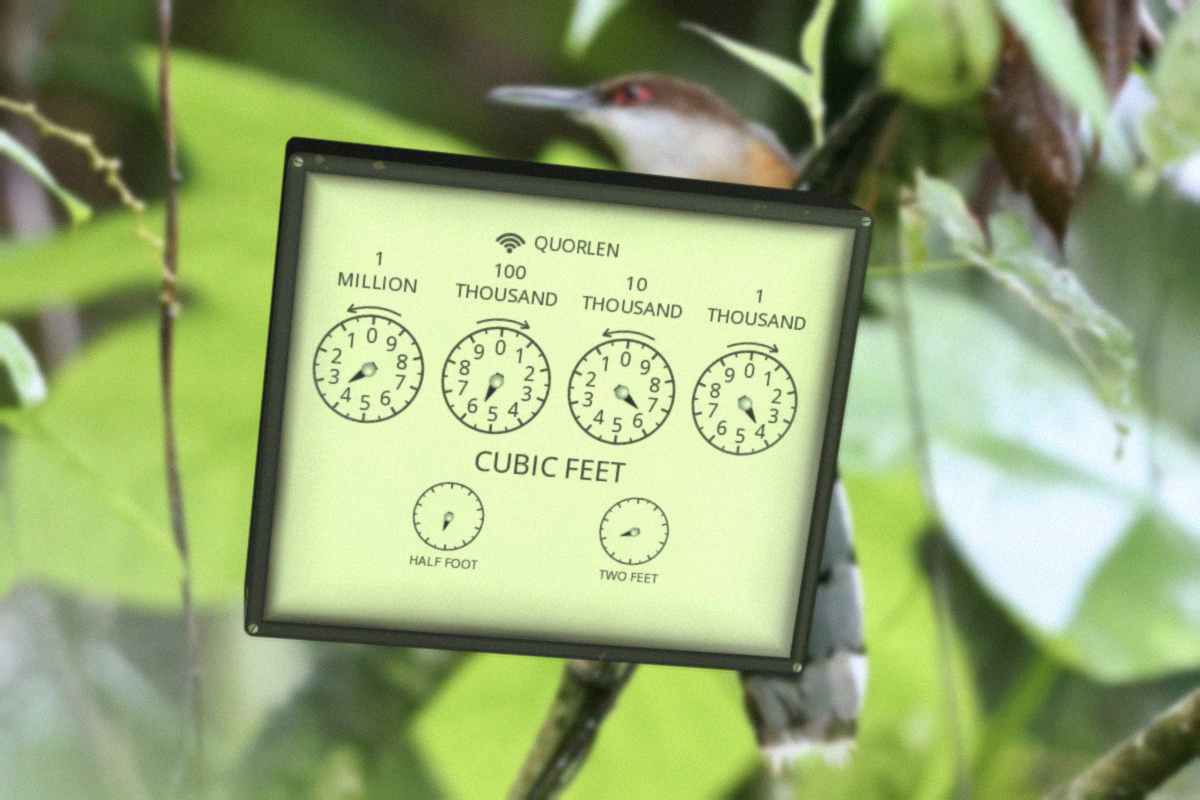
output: ft³ 356400
